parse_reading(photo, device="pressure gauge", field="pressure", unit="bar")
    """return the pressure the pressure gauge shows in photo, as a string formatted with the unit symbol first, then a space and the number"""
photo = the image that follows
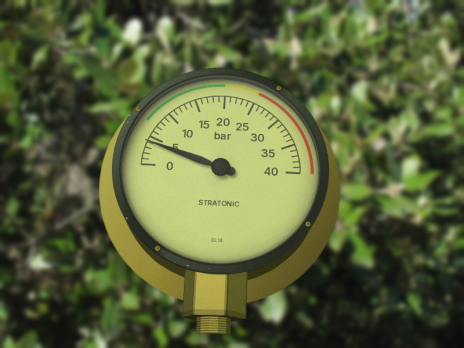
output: bar 4
